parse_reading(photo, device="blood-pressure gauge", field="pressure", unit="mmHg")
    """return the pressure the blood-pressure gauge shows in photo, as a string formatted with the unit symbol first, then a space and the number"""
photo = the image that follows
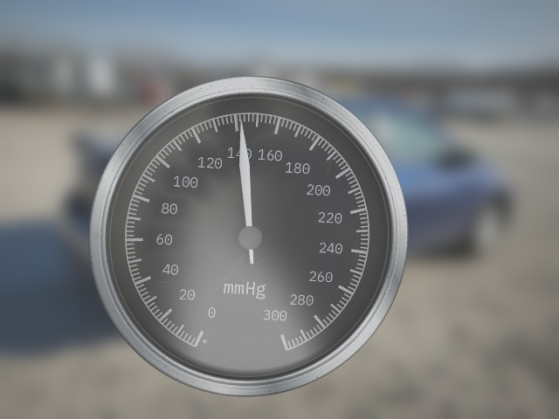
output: mmHg 142
